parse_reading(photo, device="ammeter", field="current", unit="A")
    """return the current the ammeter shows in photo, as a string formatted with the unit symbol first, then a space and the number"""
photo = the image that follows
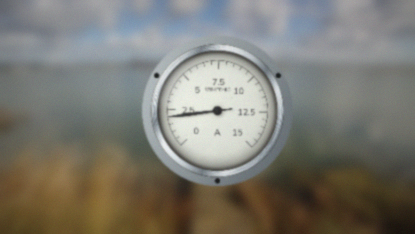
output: A 2
